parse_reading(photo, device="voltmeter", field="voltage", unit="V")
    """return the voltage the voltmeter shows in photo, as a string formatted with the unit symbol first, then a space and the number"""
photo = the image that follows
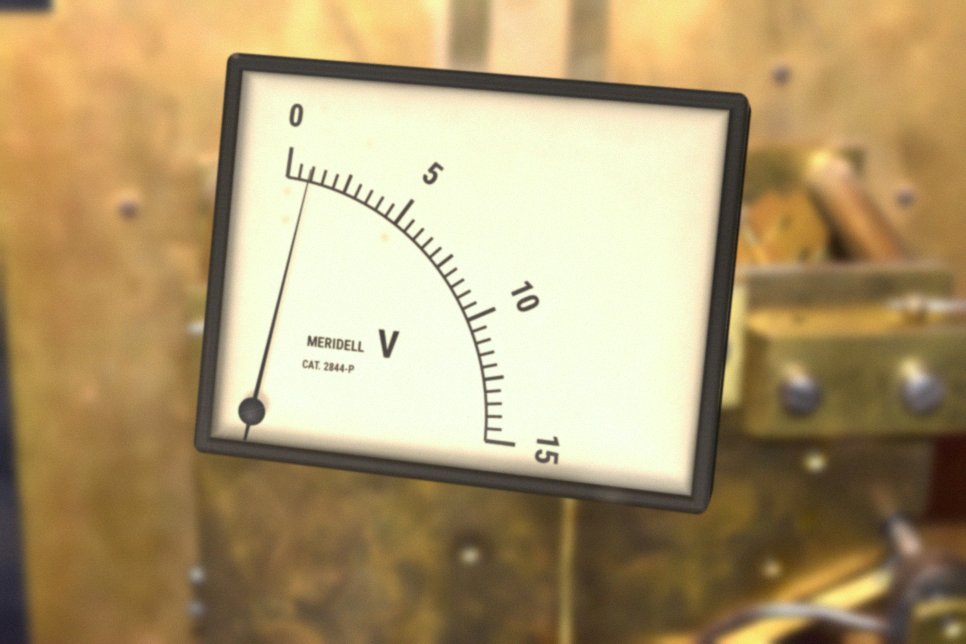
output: V 1
